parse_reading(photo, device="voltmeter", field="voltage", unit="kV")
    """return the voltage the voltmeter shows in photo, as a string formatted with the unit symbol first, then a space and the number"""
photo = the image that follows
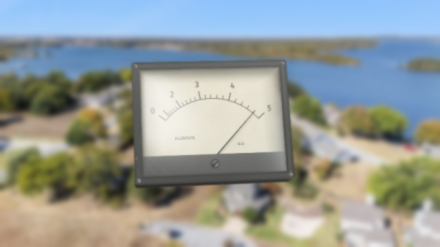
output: kV 4.8
